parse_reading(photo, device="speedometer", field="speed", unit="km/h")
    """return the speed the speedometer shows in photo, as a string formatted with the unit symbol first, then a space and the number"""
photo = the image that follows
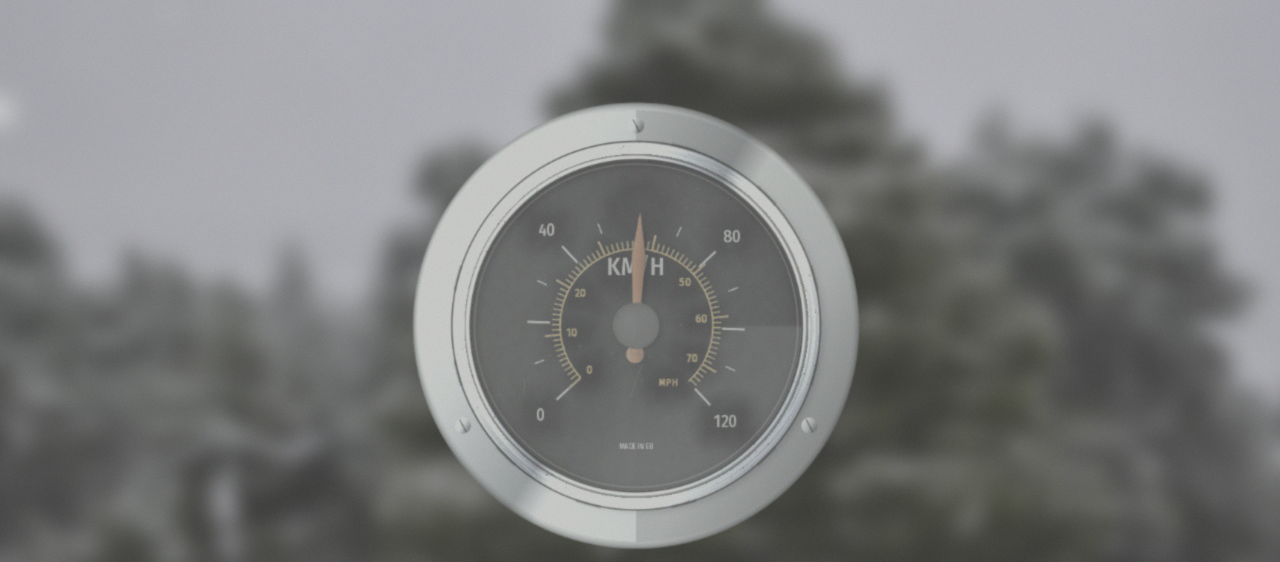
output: km/h 60
